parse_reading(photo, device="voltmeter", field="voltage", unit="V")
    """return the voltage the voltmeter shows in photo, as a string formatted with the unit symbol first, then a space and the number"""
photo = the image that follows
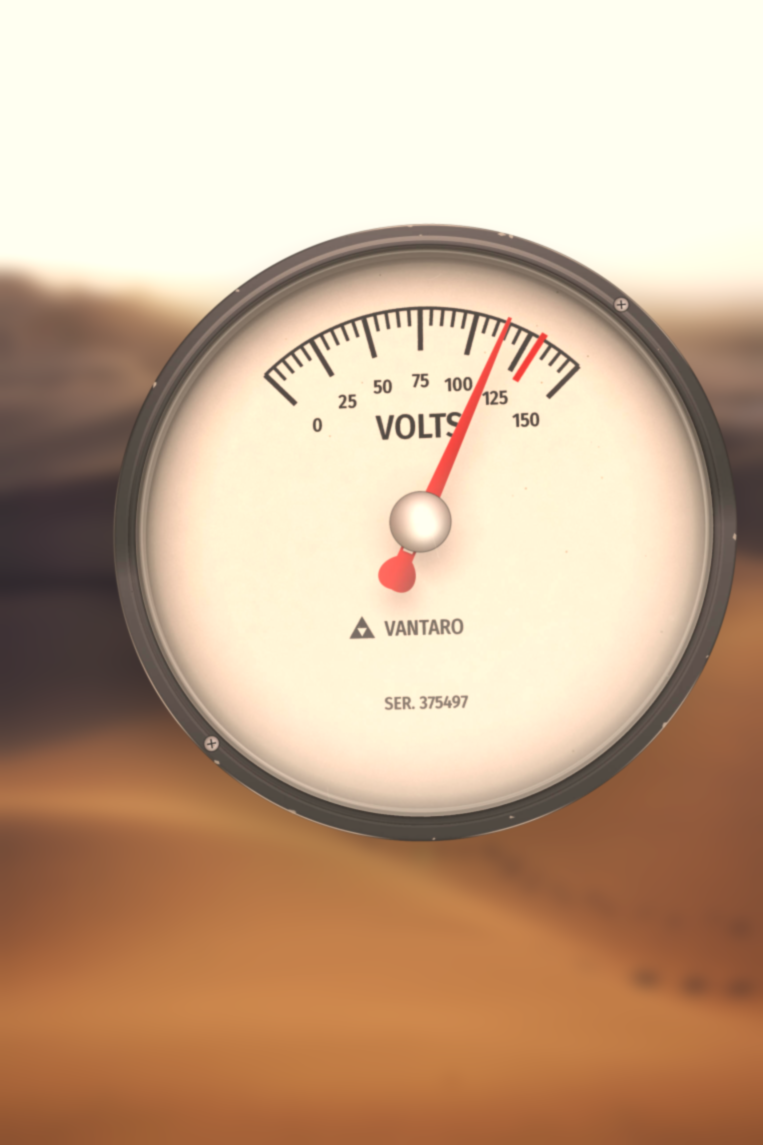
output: V 115
